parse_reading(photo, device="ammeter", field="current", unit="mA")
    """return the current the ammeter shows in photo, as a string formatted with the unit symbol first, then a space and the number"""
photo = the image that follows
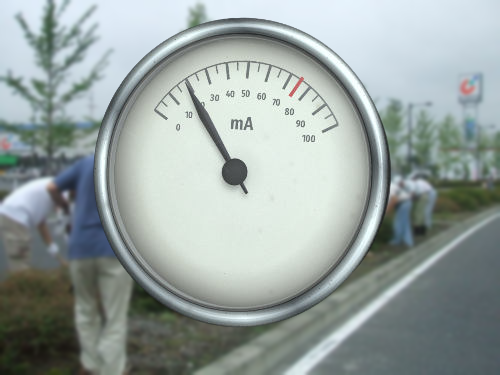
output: mA 20
